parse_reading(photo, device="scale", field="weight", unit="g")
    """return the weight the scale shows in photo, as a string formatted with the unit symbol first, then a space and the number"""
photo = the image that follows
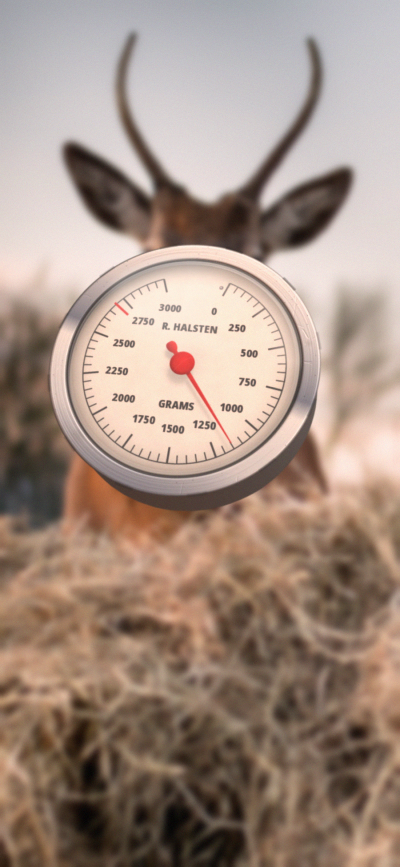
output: g 1150
